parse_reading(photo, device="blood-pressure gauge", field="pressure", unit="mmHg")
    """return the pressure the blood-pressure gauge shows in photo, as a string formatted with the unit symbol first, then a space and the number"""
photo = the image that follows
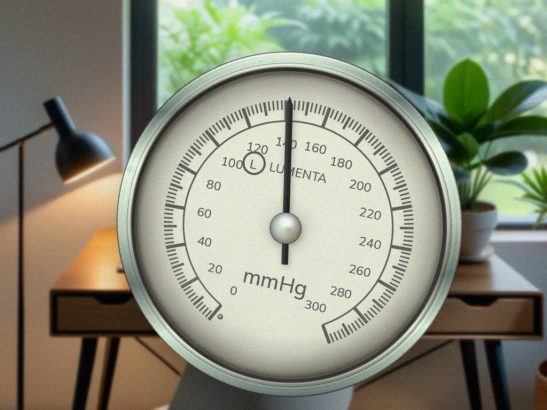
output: mmHg 142
